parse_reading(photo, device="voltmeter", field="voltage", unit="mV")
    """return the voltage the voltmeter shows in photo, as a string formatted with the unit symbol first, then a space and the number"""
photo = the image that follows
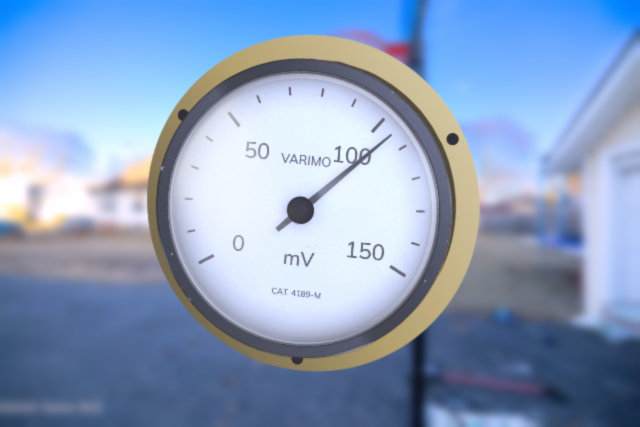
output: mV 105
